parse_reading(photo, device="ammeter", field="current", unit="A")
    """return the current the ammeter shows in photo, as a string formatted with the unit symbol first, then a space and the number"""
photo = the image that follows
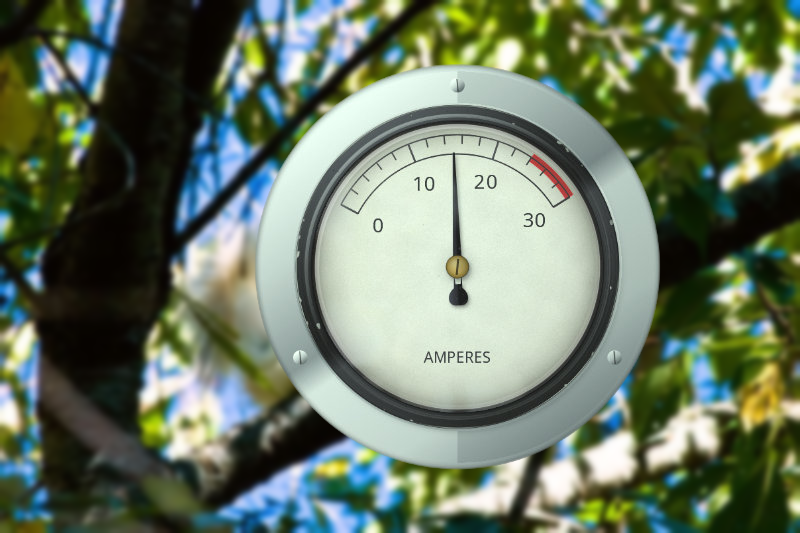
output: A 15
